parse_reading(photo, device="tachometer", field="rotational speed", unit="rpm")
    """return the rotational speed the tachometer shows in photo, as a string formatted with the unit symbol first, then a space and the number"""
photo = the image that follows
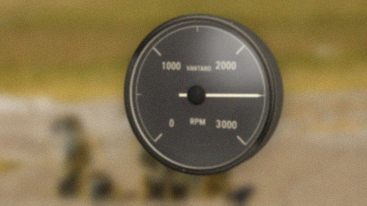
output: rpm 2500
